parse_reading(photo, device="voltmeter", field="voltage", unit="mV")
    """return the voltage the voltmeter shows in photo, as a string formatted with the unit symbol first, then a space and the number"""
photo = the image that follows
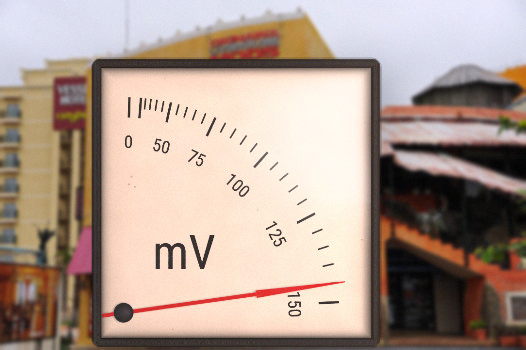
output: mV 145
